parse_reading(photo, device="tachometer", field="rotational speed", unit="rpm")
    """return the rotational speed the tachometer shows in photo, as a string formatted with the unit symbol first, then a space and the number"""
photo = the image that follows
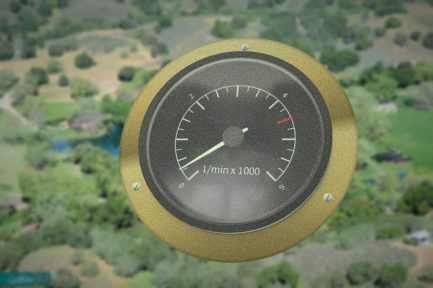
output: rpm 250
